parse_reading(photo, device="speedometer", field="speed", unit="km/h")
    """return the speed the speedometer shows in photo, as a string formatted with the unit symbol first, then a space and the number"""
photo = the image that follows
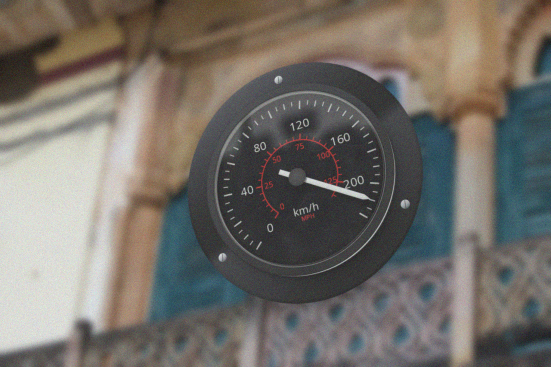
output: km/h 210
